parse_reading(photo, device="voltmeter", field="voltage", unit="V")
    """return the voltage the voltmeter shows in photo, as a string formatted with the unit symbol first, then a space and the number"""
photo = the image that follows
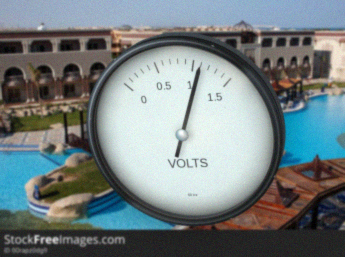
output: V 1.1
